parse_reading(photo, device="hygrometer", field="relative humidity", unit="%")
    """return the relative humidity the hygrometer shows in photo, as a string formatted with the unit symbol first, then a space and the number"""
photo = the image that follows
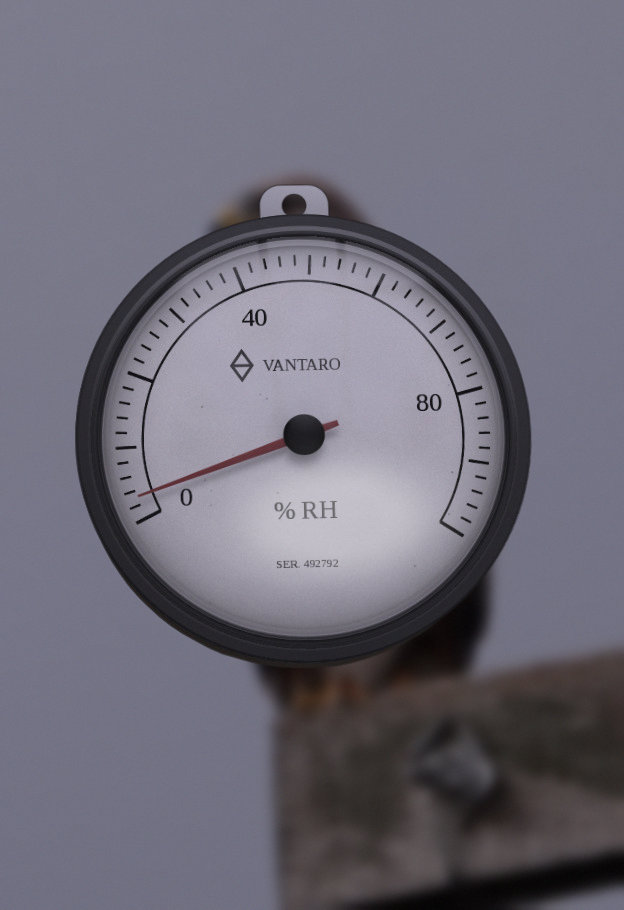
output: % 3
